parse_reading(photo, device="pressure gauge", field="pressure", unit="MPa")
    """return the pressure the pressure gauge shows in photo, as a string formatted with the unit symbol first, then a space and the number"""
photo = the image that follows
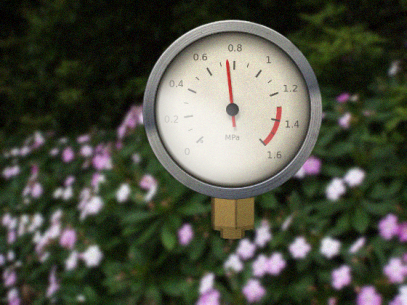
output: MPa 0.75
